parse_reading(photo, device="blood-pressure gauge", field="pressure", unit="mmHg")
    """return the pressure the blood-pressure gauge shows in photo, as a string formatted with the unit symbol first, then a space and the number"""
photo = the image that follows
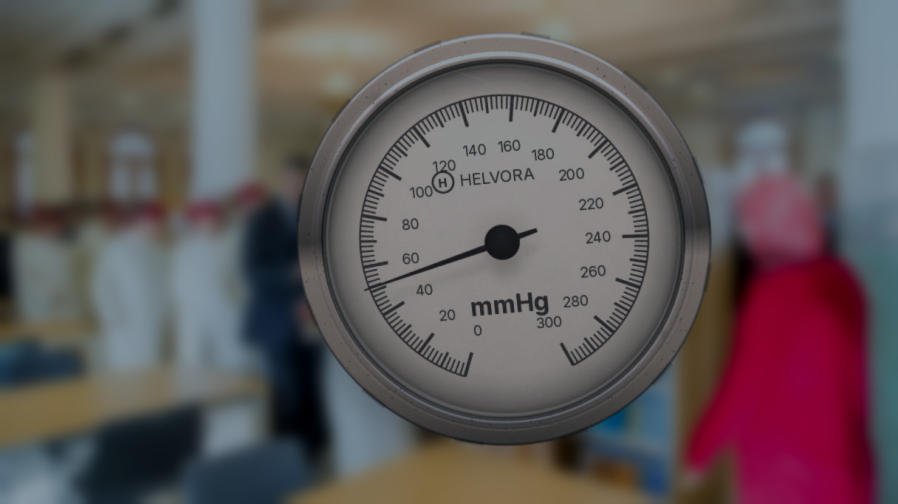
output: mmHg 52
